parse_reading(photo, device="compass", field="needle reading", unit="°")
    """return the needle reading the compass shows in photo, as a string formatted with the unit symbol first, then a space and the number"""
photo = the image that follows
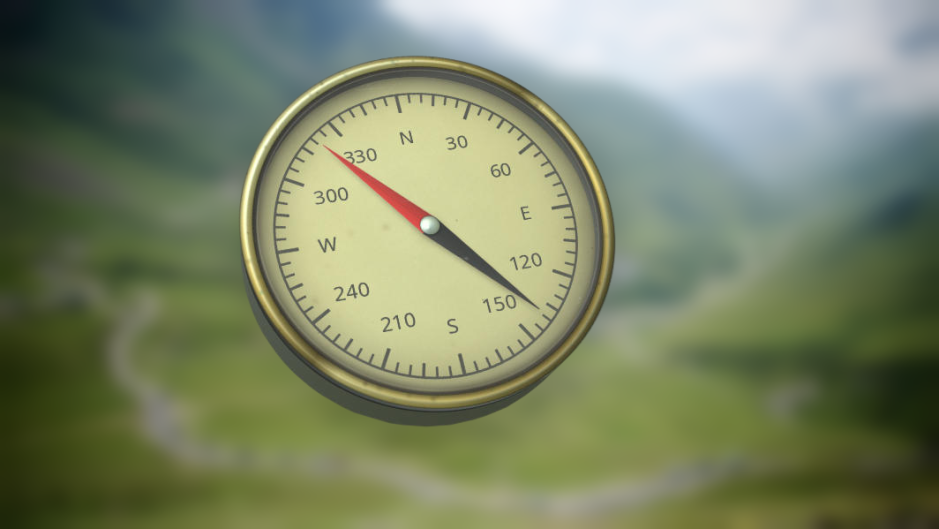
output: ° 320
